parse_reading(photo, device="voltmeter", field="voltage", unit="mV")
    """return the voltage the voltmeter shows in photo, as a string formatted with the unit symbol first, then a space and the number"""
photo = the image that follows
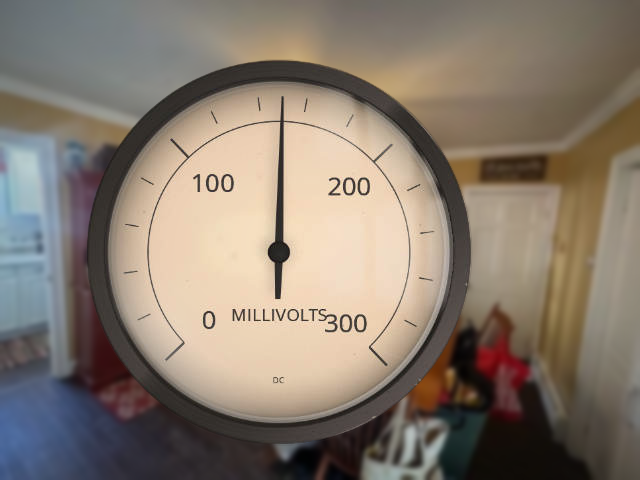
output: mV 150
